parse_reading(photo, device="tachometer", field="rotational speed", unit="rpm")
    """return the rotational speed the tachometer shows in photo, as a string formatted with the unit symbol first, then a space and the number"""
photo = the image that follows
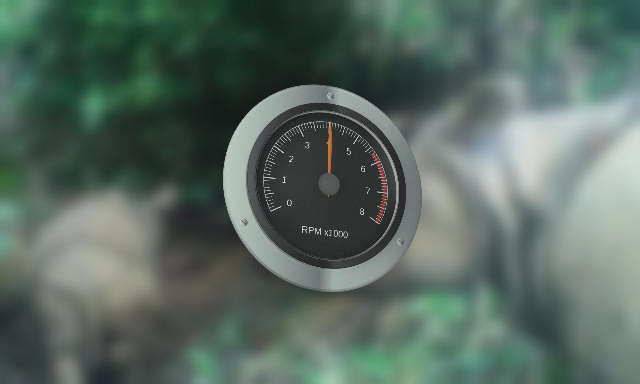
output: rpm 4000
